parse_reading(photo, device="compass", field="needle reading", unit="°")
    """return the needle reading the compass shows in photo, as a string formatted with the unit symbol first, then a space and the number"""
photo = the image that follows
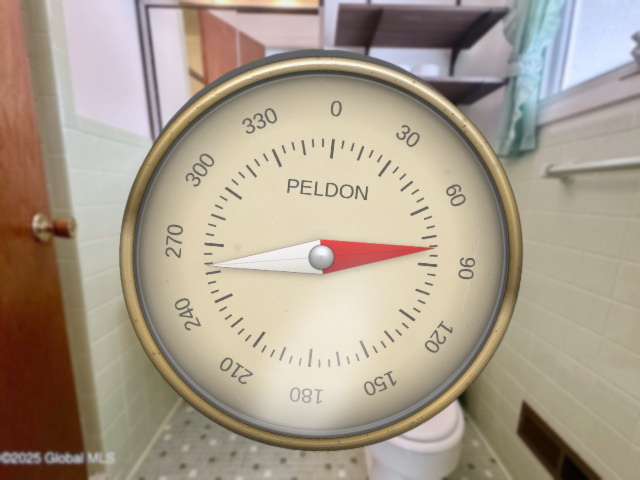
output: ° 80
